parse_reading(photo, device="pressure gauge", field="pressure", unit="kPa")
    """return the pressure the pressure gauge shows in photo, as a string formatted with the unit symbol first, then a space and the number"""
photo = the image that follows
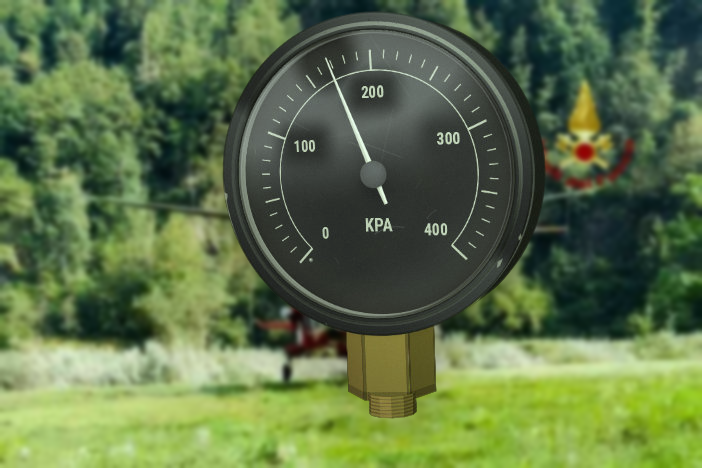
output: kPa 170
